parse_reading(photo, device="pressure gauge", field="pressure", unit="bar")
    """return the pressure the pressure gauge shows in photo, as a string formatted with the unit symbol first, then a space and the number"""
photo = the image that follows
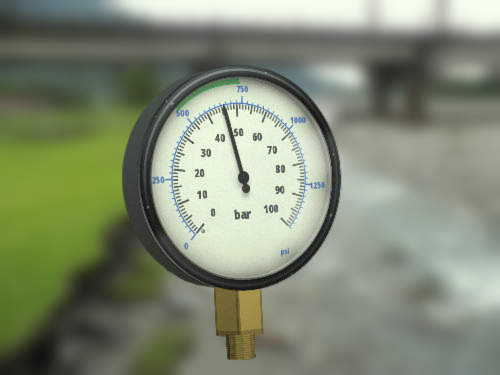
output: bar 45
